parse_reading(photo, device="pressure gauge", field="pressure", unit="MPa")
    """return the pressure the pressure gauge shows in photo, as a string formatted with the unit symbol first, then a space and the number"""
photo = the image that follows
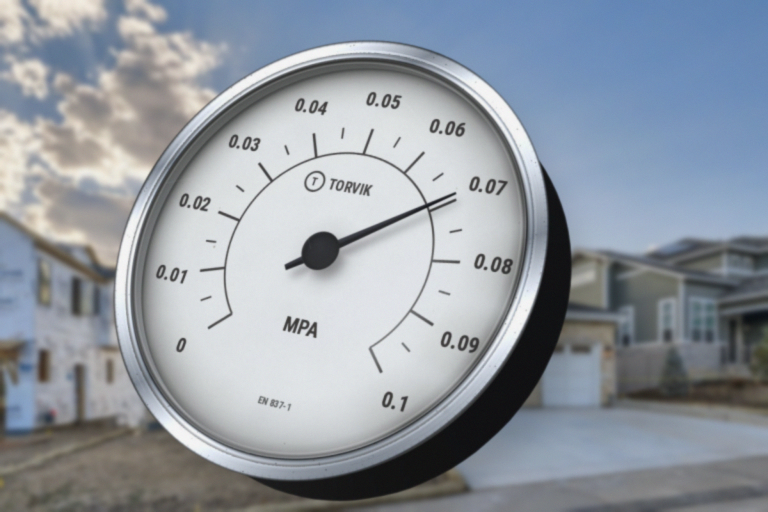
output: MPa 0.07
